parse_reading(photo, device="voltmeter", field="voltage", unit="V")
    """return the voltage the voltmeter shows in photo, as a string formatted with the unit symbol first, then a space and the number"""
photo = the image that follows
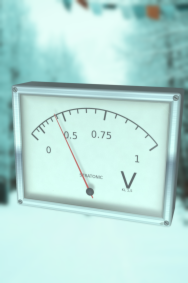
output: V 0.45
